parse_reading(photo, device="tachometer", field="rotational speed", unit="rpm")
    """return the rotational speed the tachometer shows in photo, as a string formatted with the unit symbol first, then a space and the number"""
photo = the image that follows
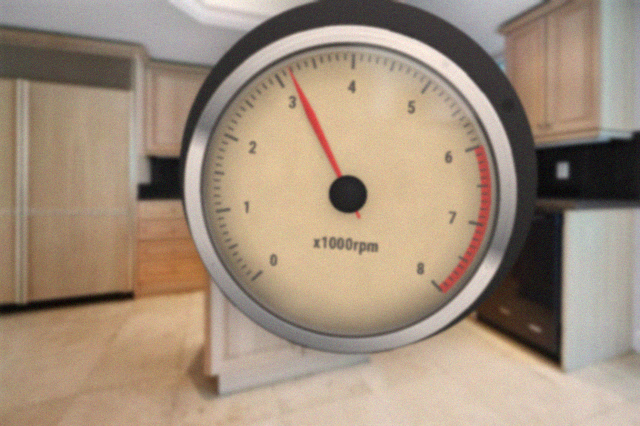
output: rpm 3200
